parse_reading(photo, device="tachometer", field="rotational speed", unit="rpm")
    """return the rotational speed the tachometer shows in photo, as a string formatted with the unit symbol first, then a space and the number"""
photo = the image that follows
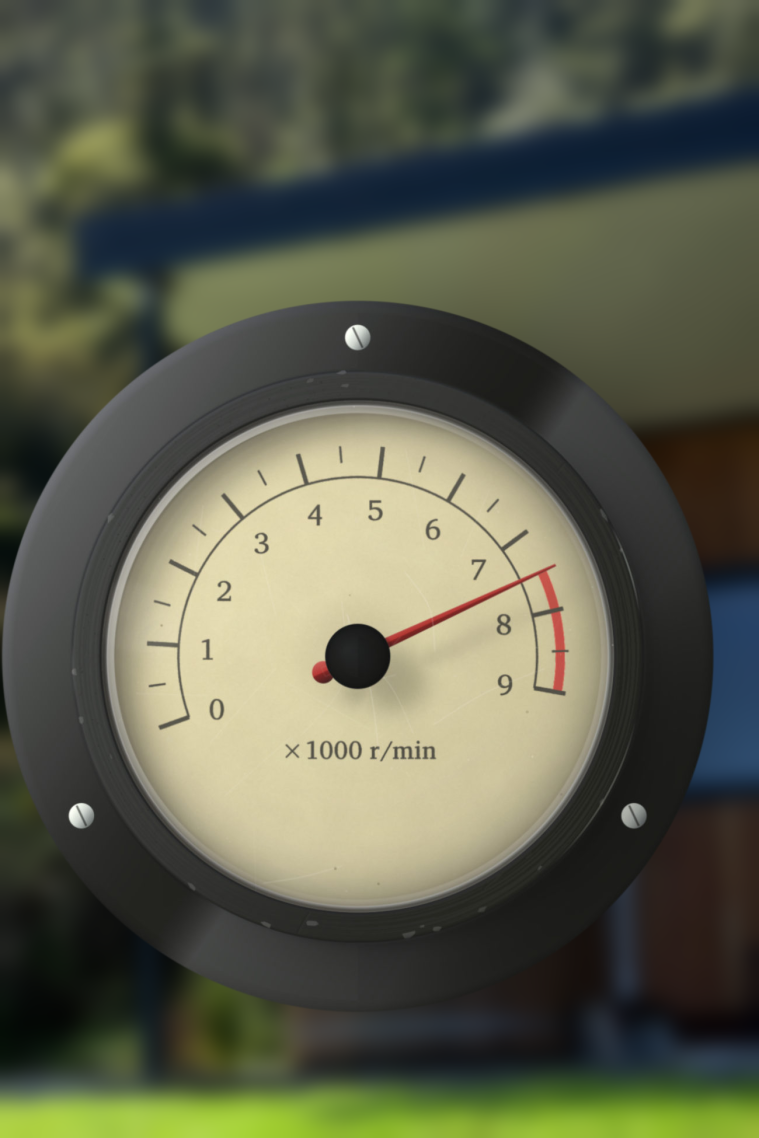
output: rpm 7500
